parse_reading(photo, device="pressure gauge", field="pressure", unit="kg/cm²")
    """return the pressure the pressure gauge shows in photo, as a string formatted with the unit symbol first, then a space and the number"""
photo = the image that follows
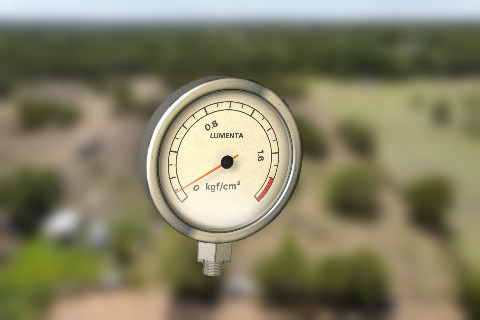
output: kg/cm² 0.1
